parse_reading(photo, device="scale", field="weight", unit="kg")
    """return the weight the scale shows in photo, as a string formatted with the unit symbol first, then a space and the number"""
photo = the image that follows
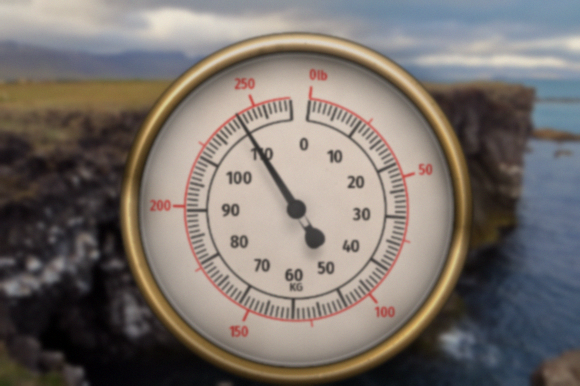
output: kg 110
